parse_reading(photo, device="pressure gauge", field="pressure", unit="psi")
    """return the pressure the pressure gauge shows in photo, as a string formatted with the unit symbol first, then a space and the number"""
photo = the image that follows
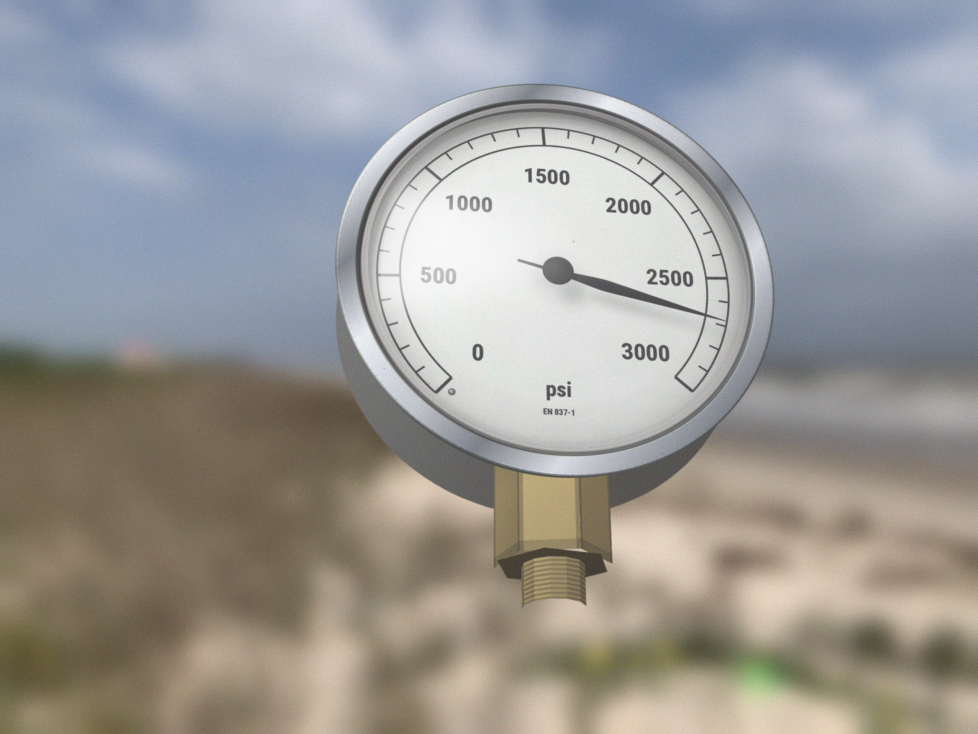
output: psi 2700
